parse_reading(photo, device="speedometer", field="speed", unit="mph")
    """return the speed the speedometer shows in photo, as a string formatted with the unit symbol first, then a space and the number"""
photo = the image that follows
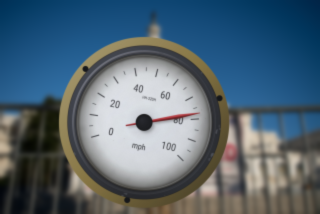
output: mph 77.5
